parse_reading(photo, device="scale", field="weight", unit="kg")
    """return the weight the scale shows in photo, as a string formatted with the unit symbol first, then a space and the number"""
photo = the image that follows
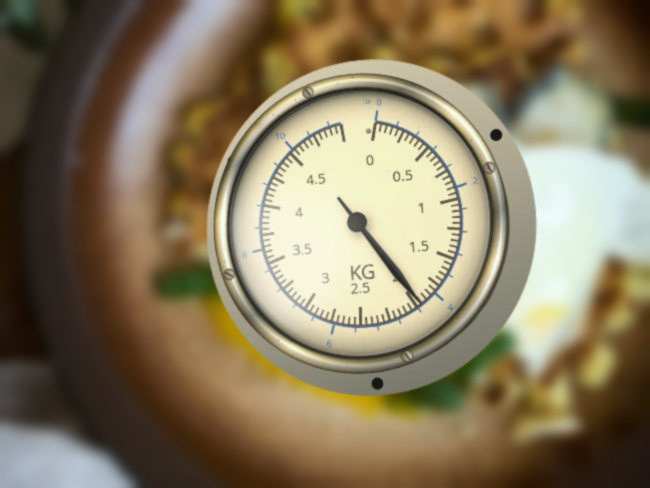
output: kg 1.95
